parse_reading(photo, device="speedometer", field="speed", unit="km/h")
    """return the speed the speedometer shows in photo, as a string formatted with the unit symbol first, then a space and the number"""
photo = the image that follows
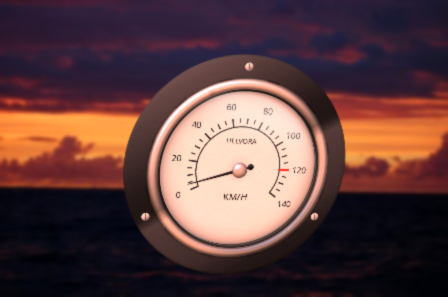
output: km/h 5
